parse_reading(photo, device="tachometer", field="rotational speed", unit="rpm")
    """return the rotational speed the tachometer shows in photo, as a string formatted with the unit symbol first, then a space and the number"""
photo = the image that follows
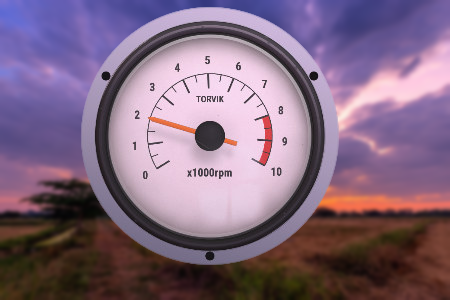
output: rpm 2000
